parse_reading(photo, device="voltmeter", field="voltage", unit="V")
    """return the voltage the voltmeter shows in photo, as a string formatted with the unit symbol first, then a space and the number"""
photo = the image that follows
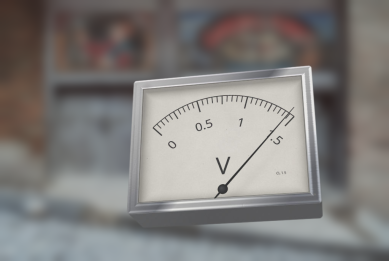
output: V 1.45
